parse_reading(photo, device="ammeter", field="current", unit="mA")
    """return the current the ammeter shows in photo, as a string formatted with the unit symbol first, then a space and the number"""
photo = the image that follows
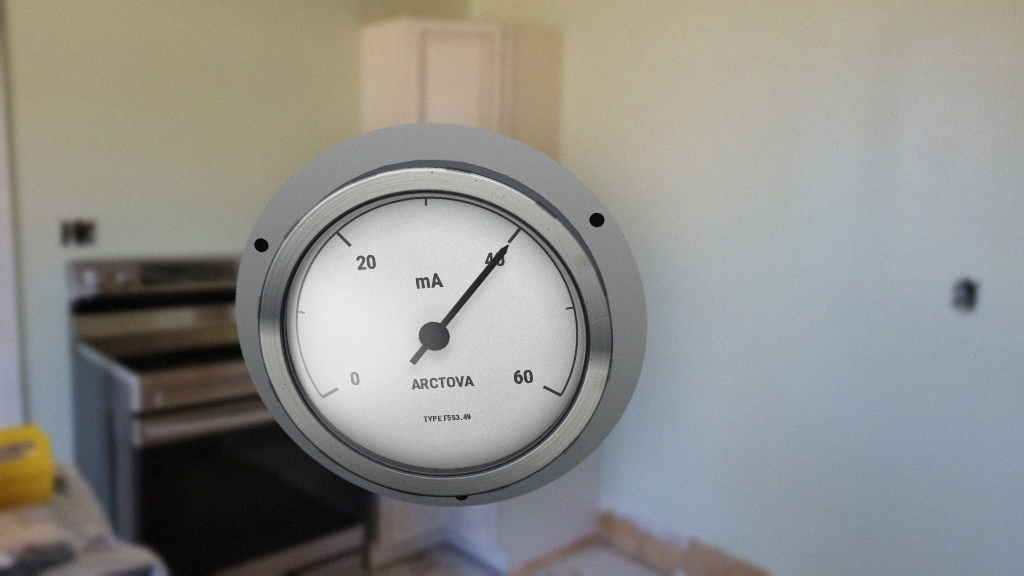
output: mA 40
